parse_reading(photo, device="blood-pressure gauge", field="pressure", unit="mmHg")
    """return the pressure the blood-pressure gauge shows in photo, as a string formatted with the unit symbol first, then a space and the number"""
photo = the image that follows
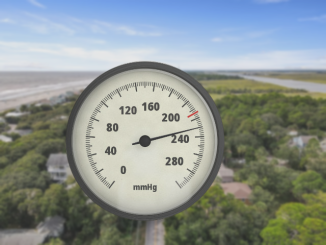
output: mmHg 230
